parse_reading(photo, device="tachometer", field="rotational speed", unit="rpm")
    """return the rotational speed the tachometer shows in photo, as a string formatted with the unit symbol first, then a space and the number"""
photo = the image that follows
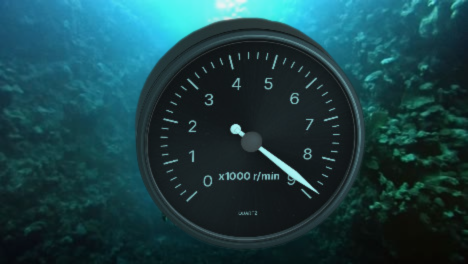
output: rpm 8800
